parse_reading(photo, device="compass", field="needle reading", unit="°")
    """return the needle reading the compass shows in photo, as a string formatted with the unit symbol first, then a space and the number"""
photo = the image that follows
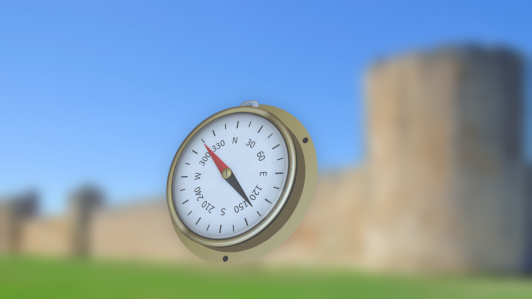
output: ° 315
